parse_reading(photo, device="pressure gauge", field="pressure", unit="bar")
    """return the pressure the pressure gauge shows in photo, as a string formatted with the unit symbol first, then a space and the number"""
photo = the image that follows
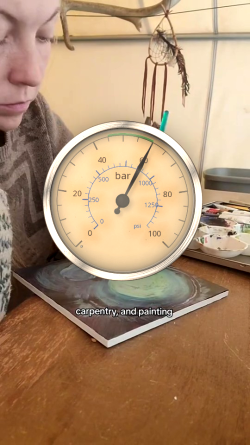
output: bar 60
